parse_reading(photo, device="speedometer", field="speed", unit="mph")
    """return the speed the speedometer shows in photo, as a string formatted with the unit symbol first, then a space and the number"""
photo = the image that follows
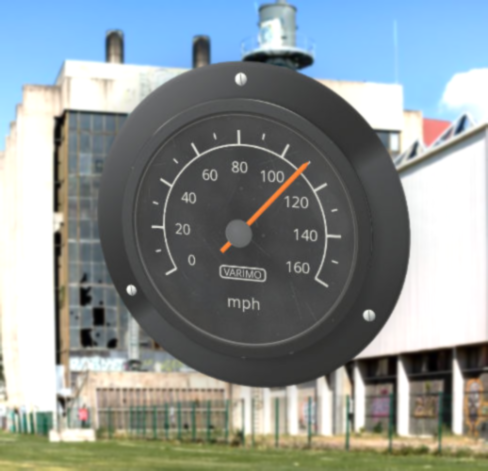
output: mph 110
